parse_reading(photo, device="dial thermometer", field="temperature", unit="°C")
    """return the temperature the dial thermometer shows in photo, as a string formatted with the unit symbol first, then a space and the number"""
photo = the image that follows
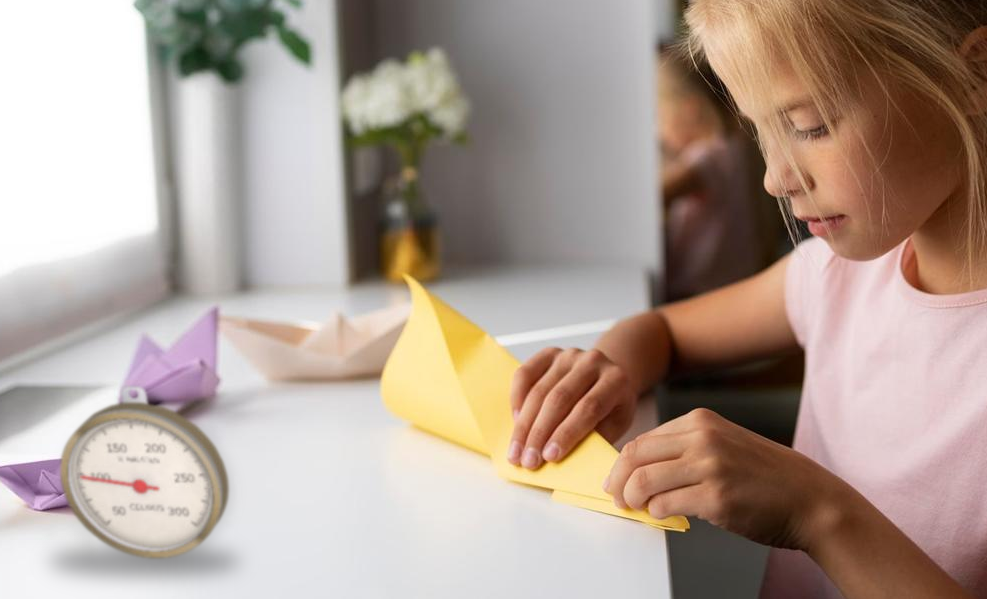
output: °C 100
